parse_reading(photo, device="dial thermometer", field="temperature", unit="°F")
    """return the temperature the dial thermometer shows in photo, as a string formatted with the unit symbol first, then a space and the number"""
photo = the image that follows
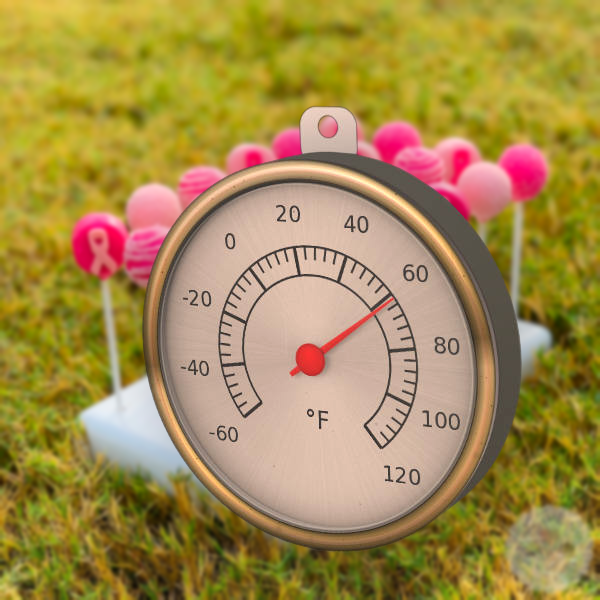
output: °F 62
